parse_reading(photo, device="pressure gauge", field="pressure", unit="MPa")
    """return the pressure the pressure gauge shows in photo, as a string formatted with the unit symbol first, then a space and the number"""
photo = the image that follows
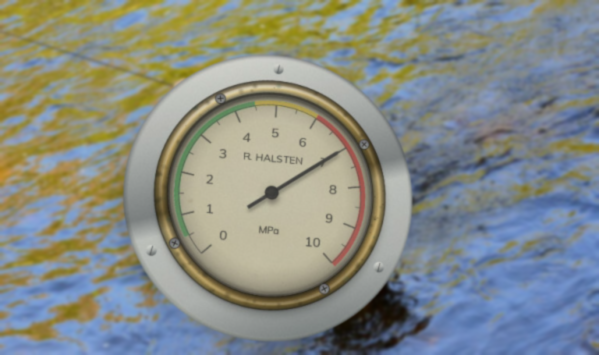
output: MPa 7
